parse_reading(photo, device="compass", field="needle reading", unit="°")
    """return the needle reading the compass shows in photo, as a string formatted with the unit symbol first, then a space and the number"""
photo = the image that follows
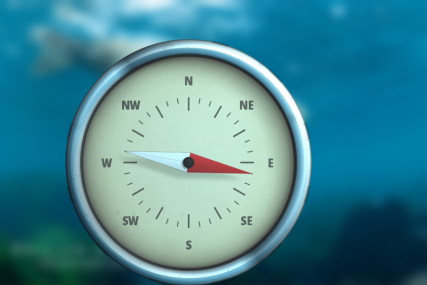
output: ° 100
